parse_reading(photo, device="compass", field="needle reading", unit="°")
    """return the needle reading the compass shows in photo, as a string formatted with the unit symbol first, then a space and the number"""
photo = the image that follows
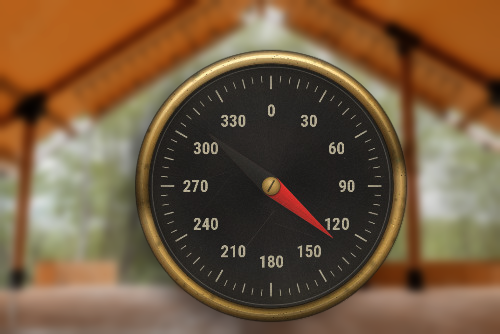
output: ° 130
